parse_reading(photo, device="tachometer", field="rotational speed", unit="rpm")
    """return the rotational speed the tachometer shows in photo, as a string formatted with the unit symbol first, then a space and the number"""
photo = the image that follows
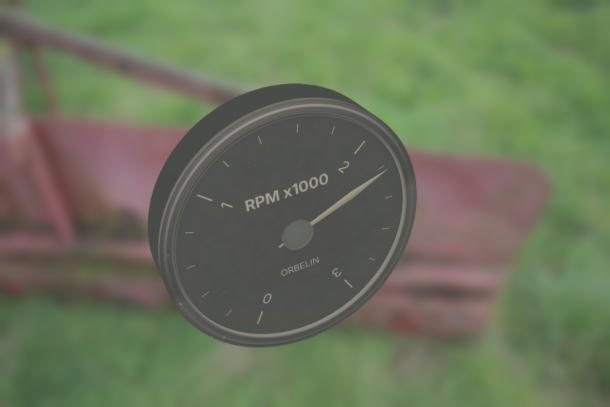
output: rpm 2200
